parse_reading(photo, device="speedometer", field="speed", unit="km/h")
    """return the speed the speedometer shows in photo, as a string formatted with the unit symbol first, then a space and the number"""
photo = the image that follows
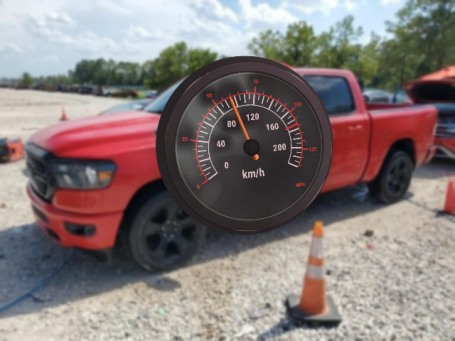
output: km/h 95
